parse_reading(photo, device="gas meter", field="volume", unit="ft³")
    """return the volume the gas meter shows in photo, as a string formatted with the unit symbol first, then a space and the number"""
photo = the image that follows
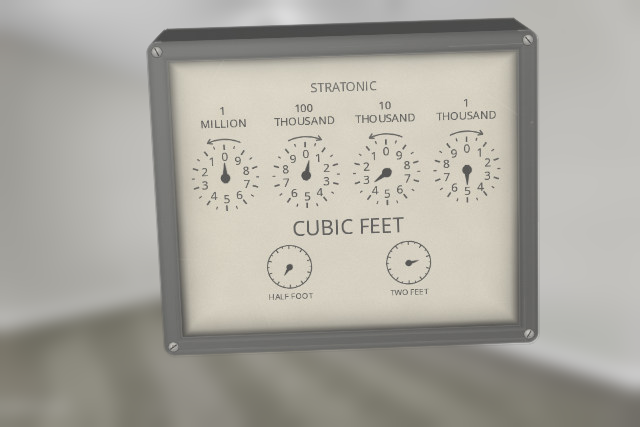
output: ft³ 3500
